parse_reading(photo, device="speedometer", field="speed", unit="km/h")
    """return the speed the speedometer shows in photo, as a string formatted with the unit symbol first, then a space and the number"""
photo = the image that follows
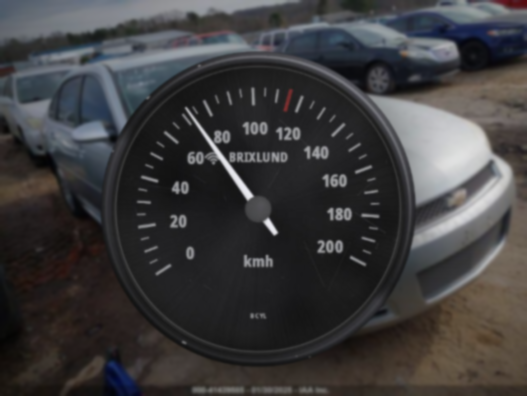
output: km/h 72.5
